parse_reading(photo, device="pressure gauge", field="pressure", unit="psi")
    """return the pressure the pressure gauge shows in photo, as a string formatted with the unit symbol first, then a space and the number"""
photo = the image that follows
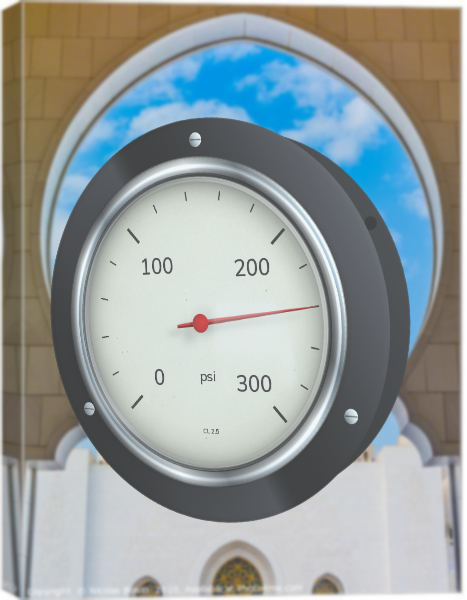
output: psi 240
